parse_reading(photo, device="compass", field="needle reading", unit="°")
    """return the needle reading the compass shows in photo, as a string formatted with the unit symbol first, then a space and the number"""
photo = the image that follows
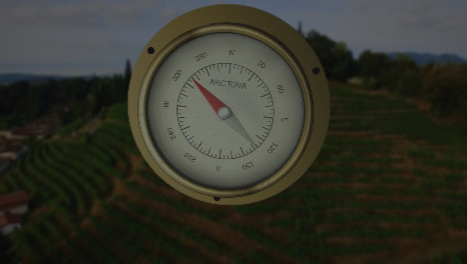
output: ° 310
